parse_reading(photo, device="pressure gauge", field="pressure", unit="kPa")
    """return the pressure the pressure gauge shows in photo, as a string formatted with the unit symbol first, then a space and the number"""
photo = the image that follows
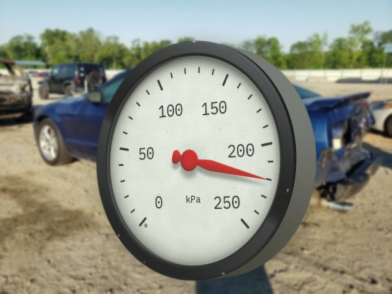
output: kPa 220
